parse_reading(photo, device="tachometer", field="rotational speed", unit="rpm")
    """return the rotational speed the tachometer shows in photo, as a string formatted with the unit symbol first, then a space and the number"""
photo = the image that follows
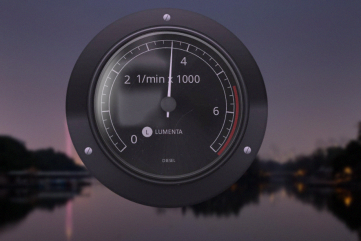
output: rpm 3600
